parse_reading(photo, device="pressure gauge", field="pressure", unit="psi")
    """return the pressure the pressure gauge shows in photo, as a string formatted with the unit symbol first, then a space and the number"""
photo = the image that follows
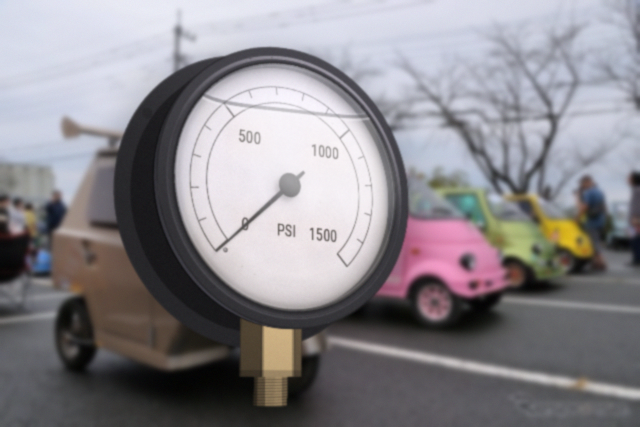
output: psi 0
